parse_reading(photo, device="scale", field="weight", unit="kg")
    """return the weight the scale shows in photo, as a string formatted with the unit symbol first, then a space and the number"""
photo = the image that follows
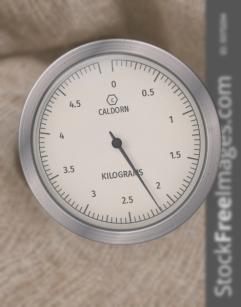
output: kg 2.15
